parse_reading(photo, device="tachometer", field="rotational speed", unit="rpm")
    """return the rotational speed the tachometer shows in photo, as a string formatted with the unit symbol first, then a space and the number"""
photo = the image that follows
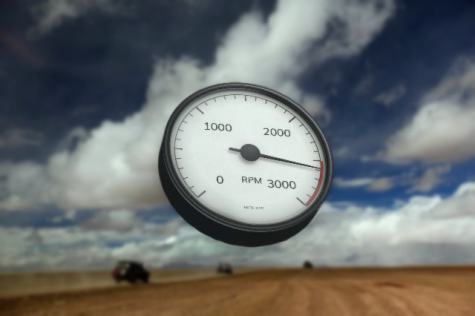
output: rpm 2600
